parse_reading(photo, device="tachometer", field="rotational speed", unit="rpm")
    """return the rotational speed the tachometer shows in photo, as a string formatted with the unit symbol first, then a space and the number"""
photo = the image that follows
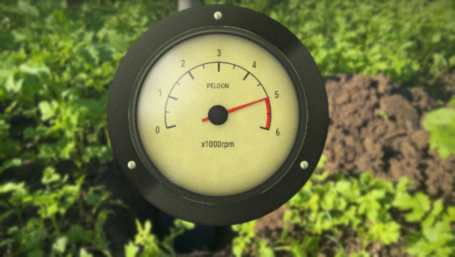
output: rpm 5000
